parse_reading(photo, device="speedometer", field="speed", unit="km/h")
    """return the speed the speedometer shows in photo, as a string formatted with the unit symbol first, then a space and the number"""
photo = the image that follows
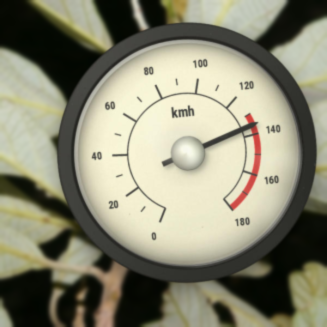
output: km/h 135
